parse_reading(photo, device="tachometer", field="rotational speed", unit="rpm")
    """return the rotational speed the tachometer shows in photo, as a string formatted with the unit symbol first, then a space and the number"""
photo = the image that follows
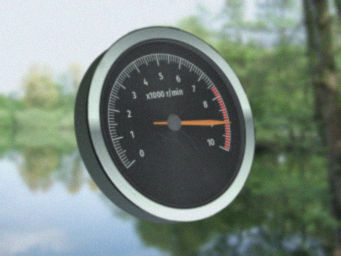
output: rpm 9000
